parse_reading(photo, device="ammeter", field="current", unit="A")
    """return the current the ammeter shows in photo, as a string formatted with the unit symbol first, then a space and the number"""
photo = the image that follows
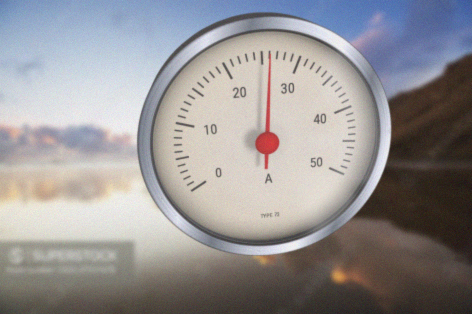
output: A 26
